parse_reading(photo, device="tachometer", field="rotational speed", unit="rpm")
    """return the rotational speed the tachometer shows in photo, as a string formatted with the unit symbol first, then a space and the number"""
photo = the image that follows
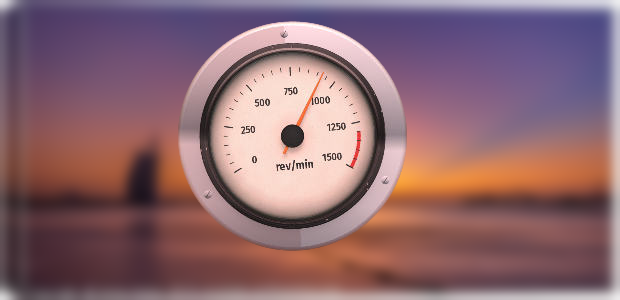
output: rpm 925
